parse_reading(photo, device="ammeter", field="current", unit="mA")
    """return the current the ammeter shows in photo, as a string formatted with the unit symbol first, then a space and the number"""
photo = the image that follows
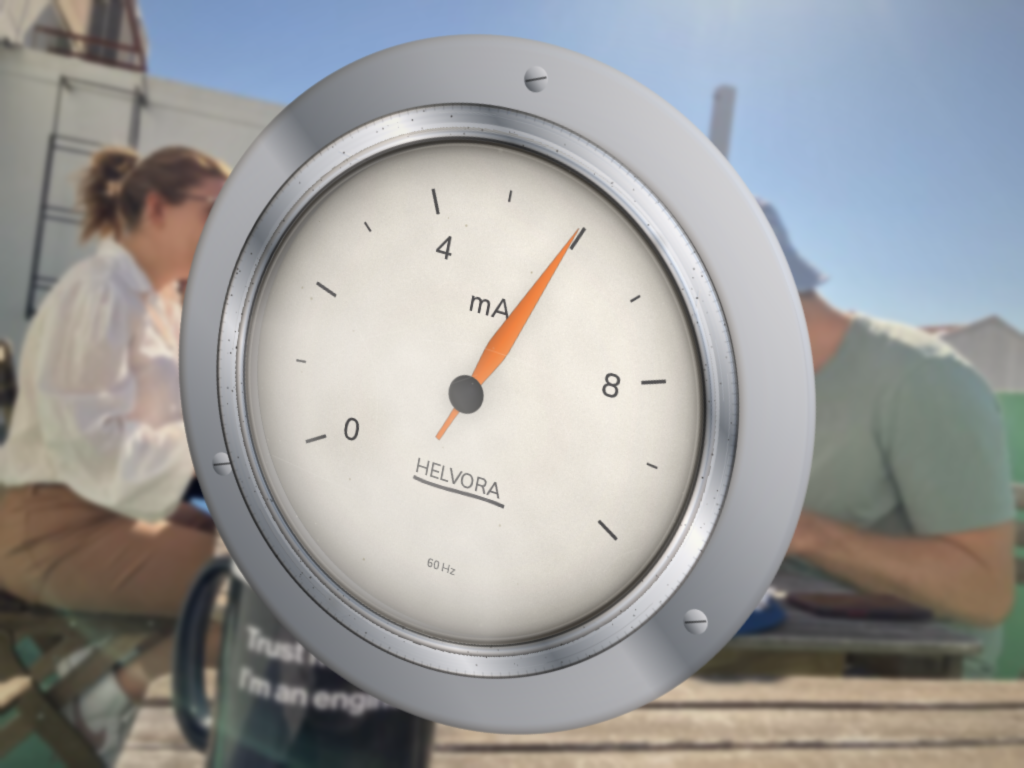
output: mA 6
